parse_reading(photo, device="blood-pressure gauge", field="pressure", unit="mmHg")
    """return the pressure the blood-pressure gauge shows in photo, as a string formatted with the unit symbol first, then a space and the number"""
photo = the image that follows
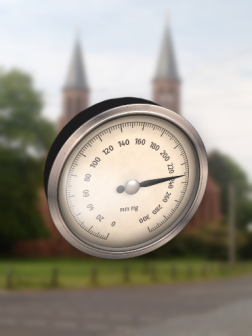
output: mmHg 230
